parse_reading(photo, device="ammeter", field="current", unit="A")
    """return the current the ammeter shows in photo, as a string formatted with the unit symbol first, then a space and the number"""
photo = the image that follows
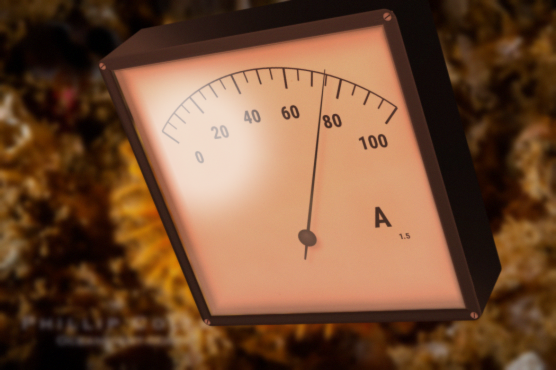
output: A 75
